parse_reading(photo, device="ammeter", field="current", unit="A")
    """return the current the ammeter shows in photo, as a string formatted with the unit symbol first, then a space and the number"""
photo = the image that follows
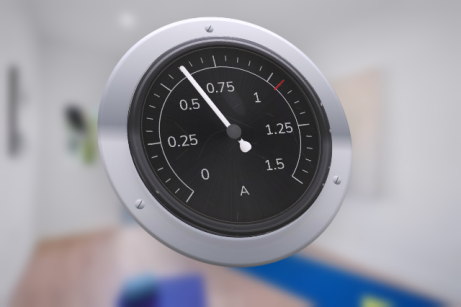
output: A 0.6
